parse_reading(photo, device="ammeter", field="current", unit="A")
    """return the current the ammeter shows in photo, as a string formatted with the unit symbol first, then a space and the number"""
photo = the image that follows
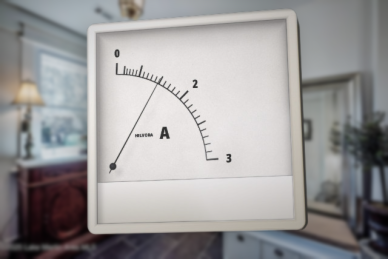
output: A 1.5
